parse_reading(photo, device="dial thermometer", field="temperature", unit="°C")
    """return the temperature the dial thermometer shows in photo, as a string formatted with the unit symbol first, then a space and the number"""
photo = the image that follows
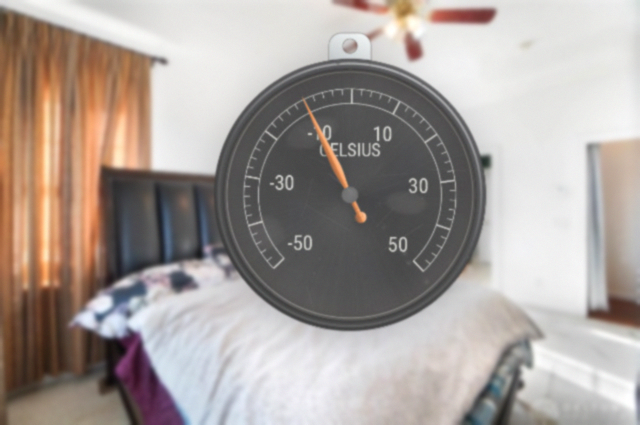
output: °C -10
